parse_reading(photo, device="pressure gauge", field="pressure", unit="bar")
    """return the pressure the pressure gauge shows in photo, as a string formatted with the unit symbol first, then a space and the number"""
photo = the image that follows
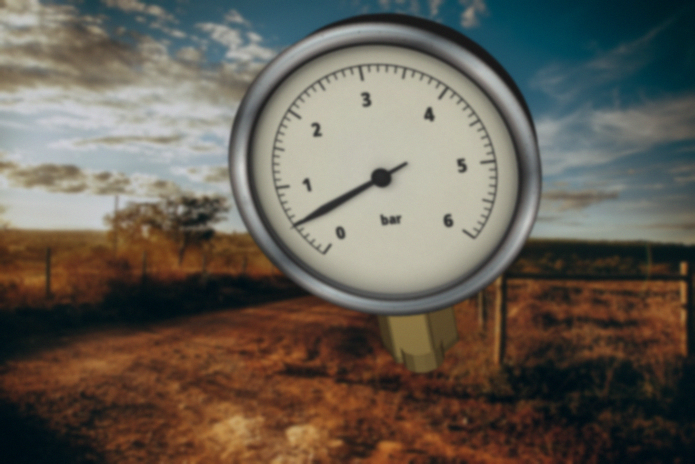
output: bar 0.5
